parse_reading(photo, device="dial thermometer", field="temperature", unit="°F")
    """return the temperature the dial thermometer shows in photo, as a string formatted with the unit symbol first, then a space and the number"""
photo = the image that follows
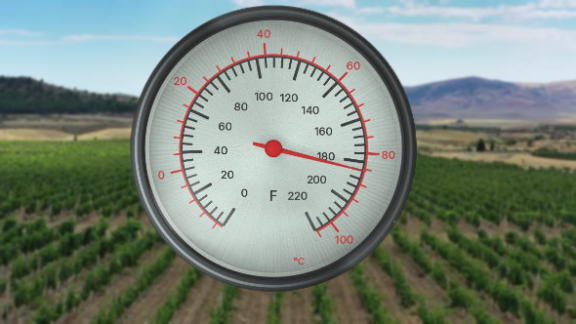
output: °F 184
